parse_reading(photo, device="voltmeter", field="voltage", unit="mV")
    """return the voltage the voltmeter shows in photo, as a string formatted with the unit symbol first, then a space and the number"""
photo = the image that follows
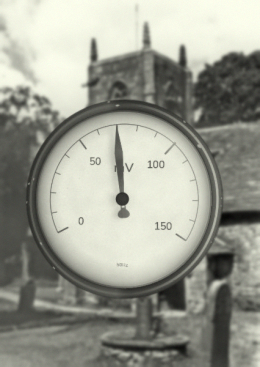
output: mV 70
